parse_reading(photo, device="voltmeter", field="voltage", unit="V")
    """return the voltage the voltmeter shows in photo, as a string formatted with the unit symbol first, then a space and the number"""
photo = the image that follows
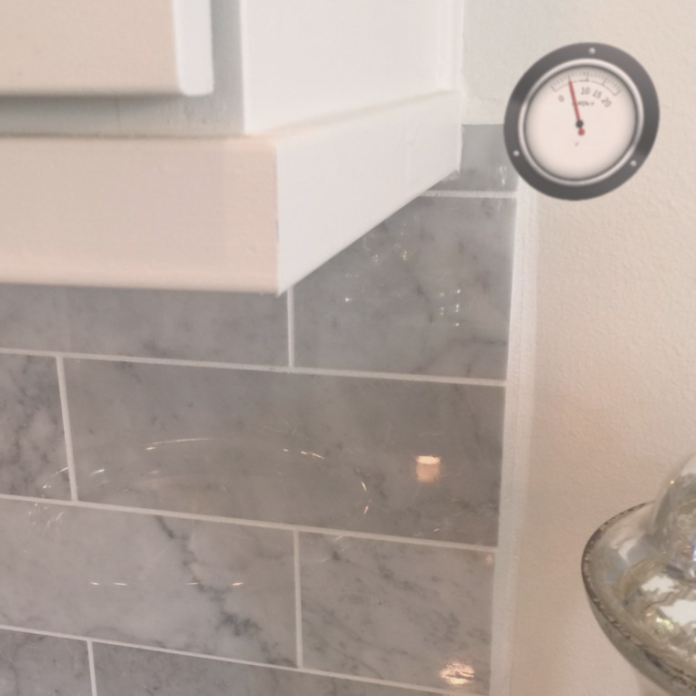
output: V 5
